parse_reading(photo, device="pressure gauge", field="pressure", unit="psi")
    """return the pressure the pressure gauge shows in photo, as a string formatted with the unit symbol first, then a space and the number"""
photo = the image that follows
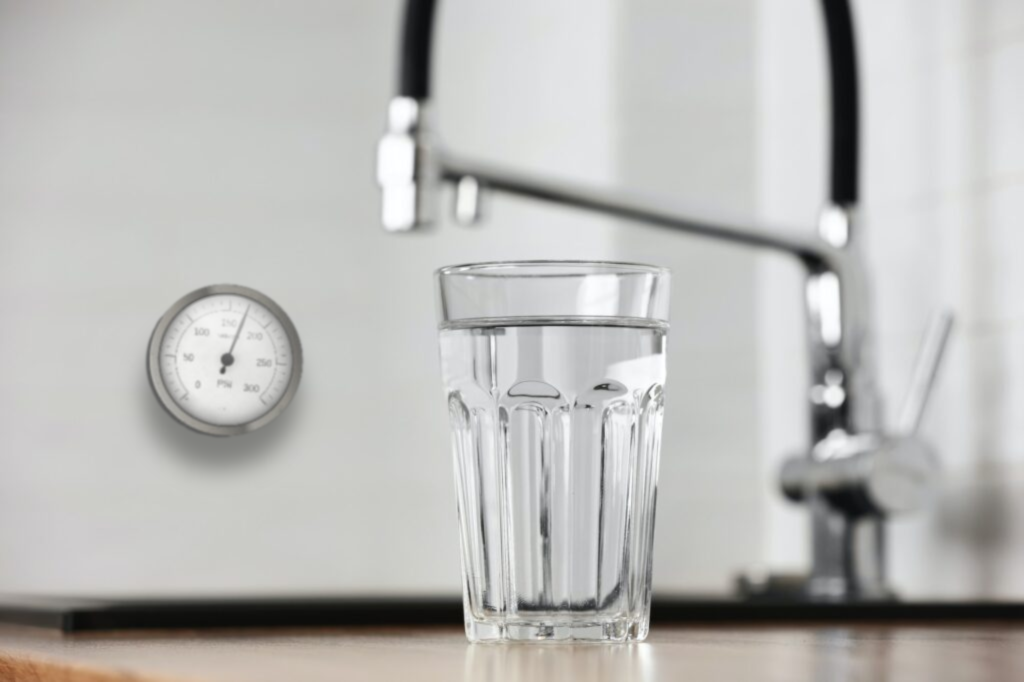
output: psi 170
